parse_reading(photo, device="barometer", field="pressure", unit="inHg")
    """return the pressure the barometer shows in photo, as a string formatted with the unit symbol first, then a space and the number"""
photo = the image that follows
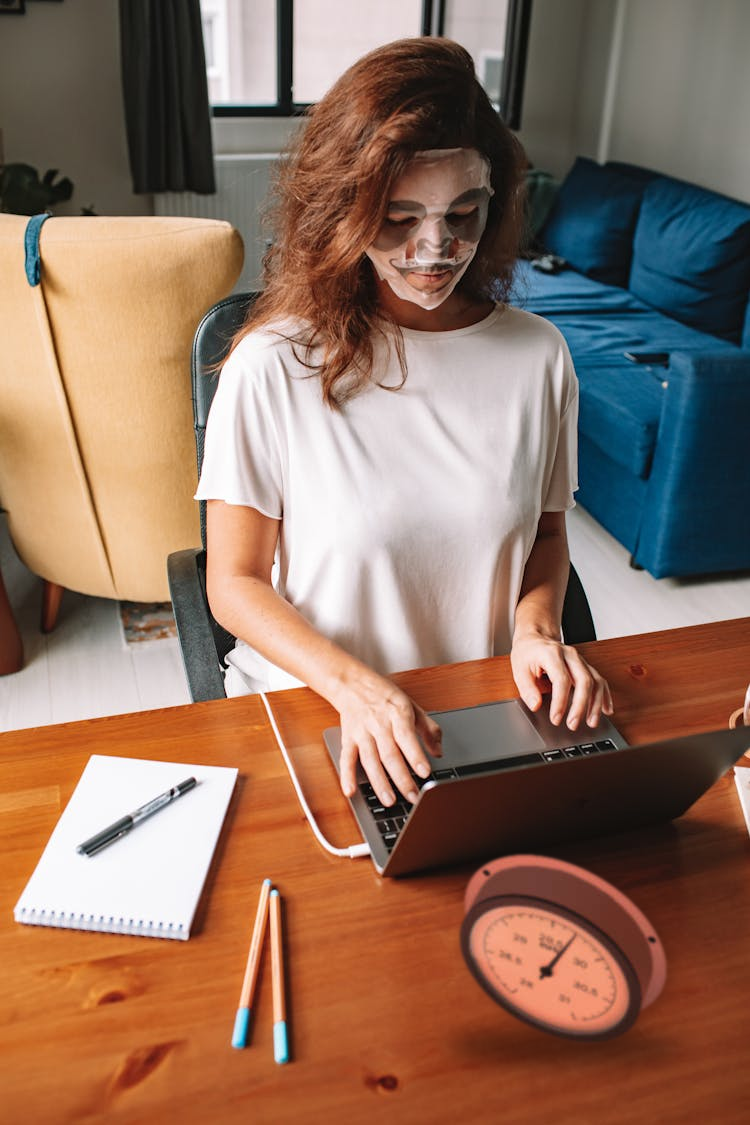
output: inHg 29.7
